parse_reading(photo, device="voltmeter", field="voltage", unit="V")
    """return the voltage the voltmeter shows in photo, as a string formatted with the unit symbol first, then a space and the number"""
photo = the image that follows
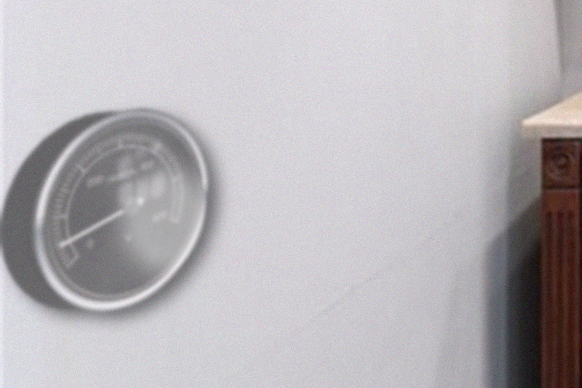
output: V 50
